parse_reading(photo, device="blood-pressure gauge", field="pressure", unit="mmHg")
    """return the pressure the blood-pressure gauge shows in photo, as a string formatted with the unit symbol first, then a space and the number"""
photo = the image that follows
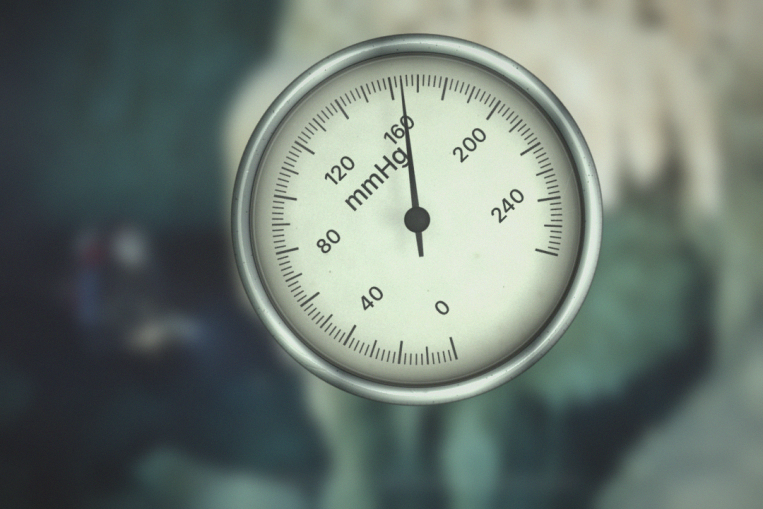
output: mmHg 164
